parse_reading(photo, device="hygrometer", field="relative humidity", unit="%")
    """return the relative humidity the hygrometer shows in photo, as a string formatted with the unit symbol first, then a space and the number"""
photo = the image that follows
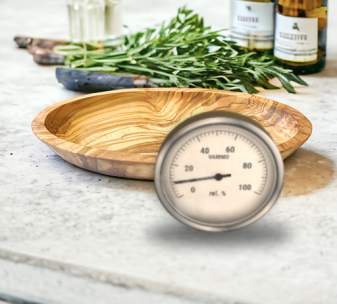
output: % 10
